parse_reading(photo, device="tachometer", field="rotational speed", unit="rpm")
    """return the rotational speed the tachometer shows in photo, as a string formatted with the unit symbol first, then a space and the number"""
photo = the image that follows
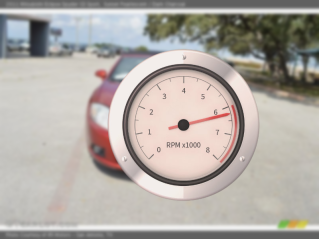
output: rpm 6250
